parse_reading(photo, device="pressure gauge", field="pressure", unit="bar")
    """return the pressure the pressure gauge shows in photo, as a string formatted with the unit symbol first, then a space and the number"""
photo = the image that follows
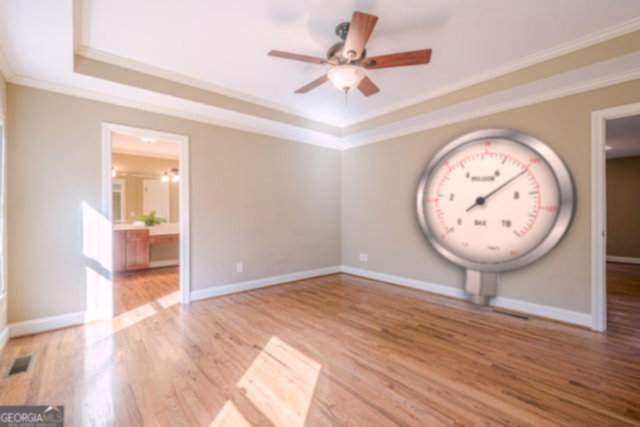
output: bar 7
